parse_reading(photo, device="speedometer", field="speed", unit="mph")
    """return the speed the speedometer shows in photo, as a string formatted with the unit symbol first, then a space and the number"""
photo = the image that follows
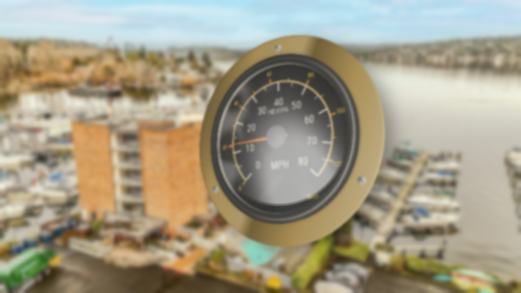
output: mph 12.5
